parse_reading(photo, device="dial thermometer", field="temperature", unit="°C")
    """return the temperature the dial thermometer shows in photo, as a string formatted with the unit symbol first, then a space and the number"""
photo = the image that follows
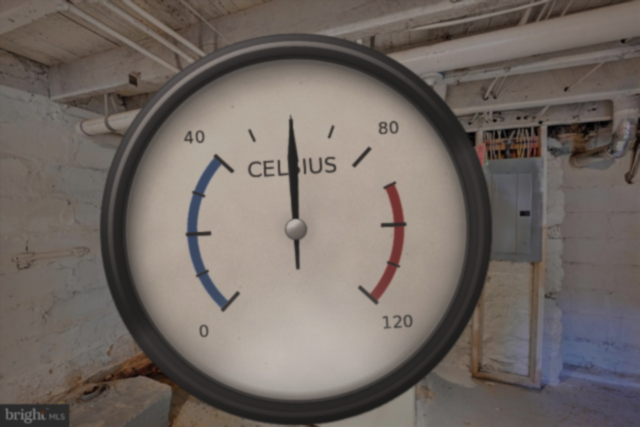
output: °C 60
